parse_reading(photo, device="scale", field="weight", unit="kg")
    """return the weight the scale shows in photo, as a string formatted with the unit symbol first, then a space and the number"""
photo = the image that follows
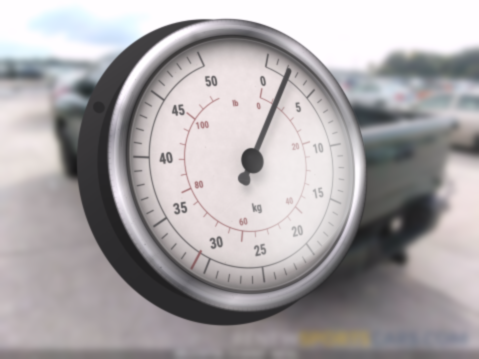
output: kg 2
